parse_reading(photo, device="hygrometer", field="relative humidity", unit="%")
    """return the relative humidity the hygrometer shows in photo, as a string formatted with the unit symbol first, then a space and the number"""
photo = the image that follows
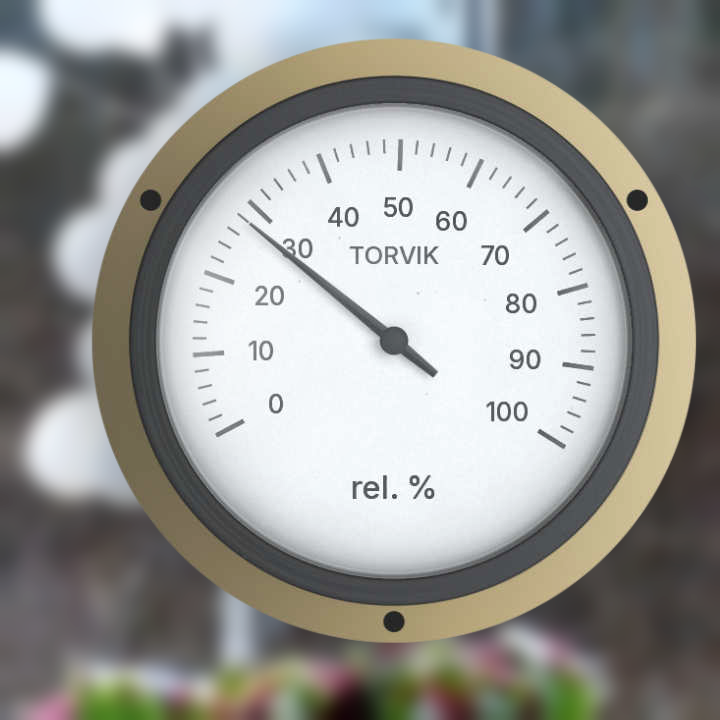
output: % 28
